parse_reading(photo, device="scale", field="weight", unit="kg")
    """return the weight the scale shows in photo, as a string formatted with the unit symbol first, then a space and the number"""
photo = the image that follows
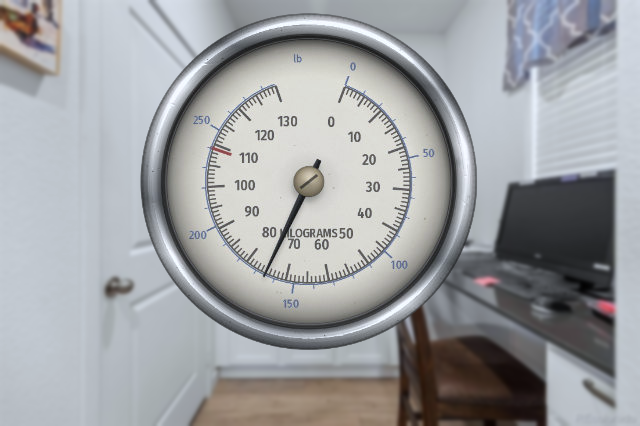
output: kg 75
